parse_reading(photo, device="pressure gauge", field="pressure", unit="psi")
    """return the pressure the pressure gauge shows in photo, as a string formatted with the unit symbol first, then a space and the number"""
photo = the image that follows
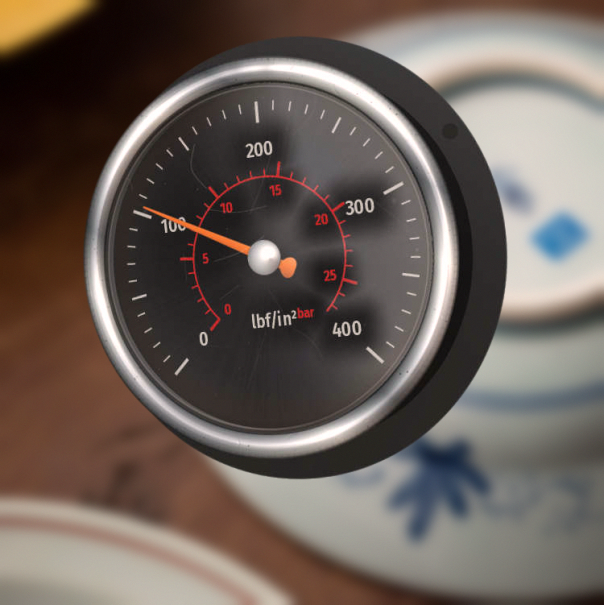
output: psi 105
